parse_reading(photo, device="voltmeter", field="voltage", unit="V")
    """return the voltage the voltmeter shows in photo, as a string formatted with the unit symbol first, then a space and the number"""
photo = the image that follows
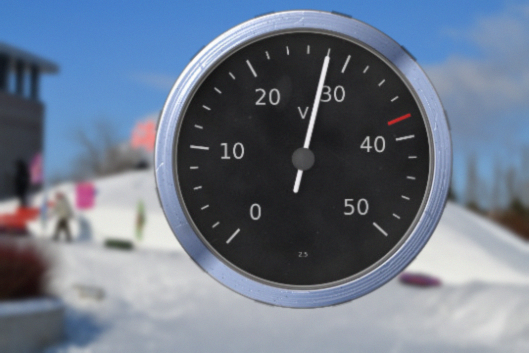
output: V 28
